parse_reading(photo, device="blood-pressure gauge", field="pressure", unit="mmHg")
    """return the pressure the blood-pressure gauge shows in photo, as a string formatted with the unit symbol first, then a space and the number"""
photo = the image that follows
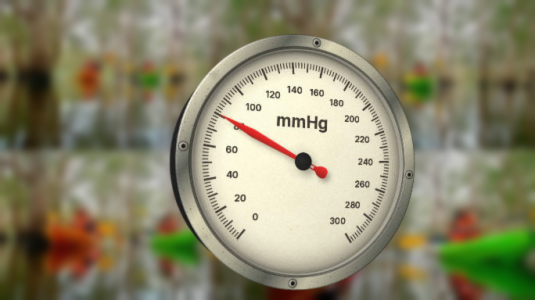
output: mmHg 80
